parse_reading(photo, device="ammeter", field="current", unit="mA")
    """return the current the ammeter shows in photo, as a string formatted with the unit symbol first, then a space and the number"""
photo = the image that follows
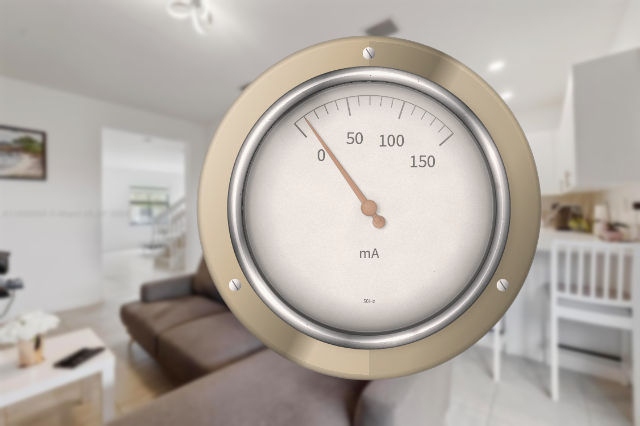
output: mA 10
